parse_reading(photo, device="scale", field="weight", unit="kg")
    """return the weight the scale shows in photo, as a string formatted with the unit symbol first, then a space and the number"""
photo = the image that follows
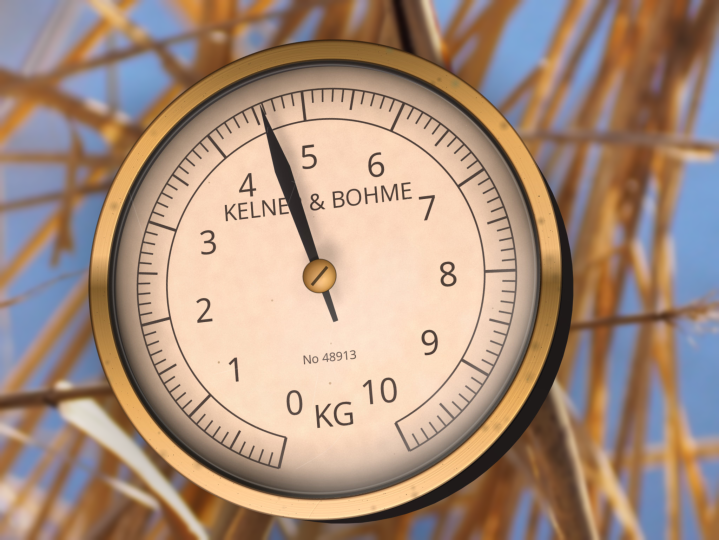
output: kg 4.6
